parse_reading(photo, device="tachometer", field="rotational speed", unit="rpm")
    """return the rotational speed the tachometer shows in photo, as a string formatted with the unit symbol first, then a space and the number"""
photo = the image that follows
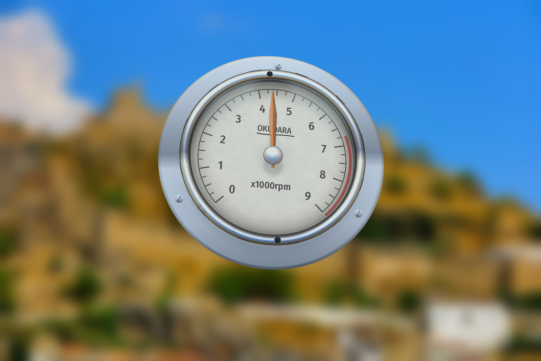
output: rpm 4375
